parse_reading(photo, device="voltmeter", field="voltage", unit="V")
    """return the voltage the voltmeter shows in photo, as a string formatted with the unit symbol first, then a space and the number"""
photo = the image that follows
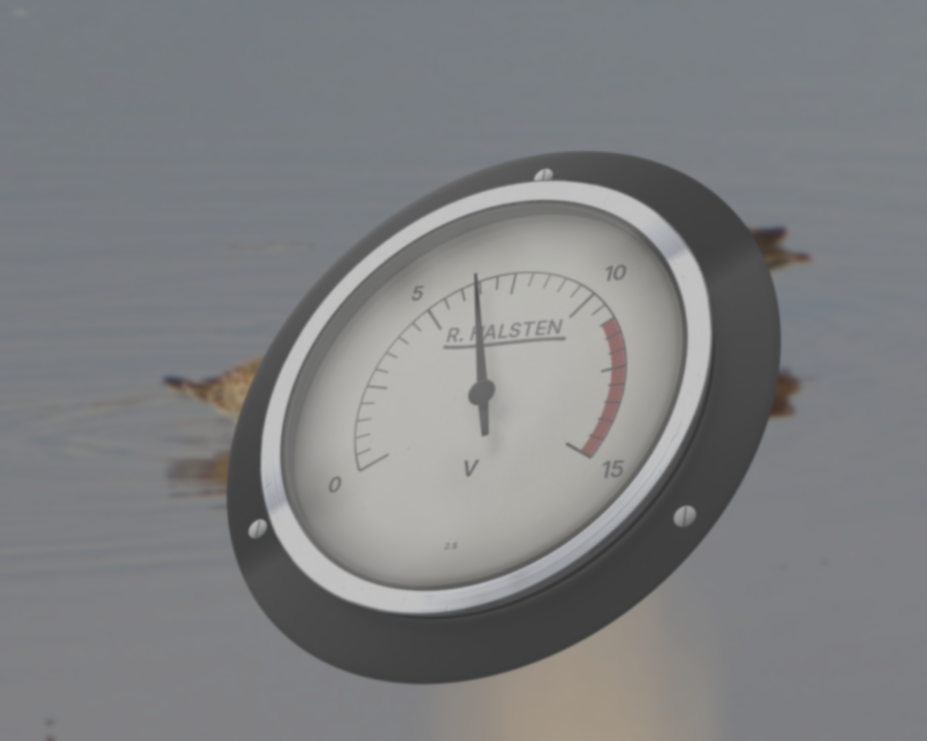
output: V 6.5
